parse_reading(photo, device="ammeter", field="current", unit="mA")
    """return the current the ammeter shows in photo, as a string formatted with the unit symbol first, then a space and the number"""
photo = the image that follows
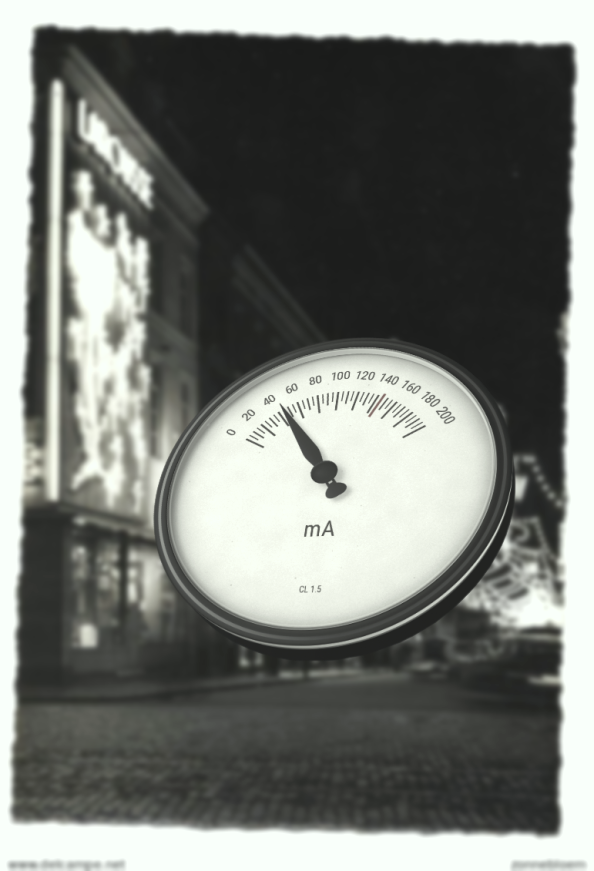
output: mA 45
